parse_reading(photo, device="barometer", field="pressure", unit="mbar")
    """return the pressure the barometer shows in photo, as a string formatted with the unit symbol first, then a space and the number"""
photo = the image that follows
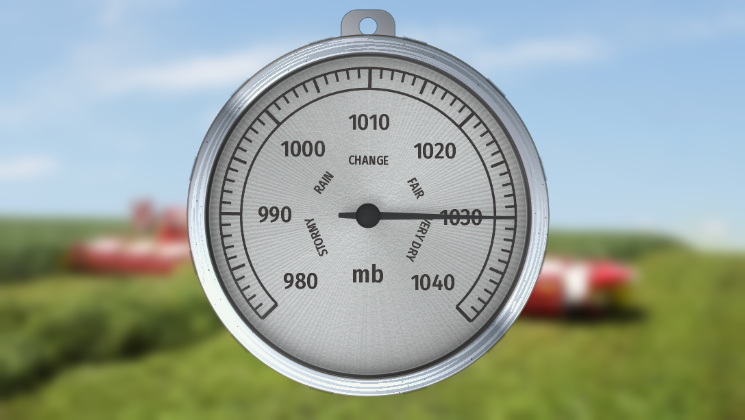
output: mbar 1030
